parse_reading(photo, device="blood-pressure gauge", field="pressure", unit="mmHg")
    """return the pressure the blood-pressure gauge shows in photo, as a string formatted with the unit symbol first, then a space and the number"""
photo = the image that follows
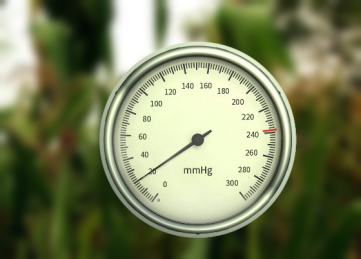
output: mmHg 20
